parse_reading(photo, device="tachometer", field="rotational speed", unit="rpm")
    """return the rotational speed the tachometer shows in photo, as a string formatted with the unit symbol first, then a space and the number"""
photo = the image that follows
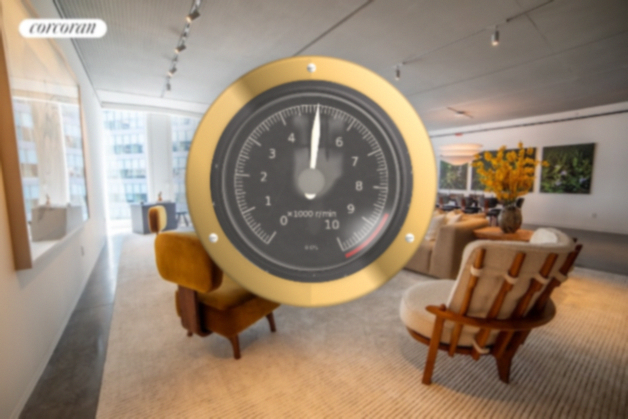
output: rpm 5000
